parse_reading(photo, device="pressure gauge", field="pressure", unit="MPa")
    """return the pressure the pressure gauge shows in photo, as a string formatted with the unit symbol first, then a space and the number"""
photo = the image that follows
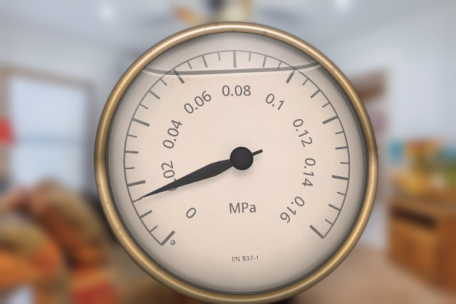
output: MPa 0.015
